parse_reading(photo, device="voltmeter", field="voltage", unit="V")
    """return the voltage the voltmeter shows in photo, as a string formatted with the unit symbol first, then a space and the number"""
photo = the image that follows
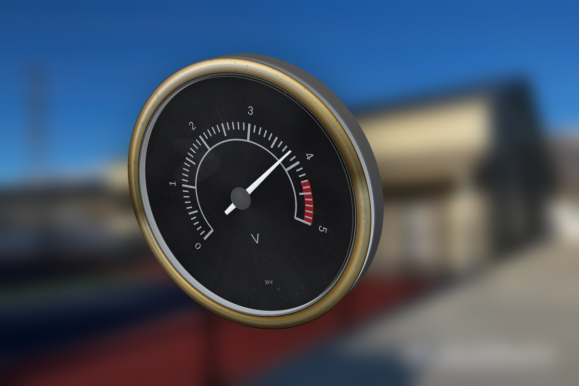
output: V 3.8
